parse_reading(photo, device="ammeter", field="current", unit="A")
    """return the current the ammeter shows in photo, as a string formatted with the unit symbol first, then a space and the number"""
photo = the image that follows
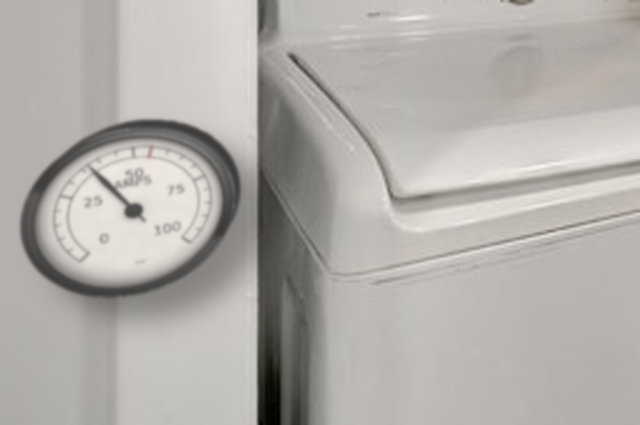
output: A 37.5
